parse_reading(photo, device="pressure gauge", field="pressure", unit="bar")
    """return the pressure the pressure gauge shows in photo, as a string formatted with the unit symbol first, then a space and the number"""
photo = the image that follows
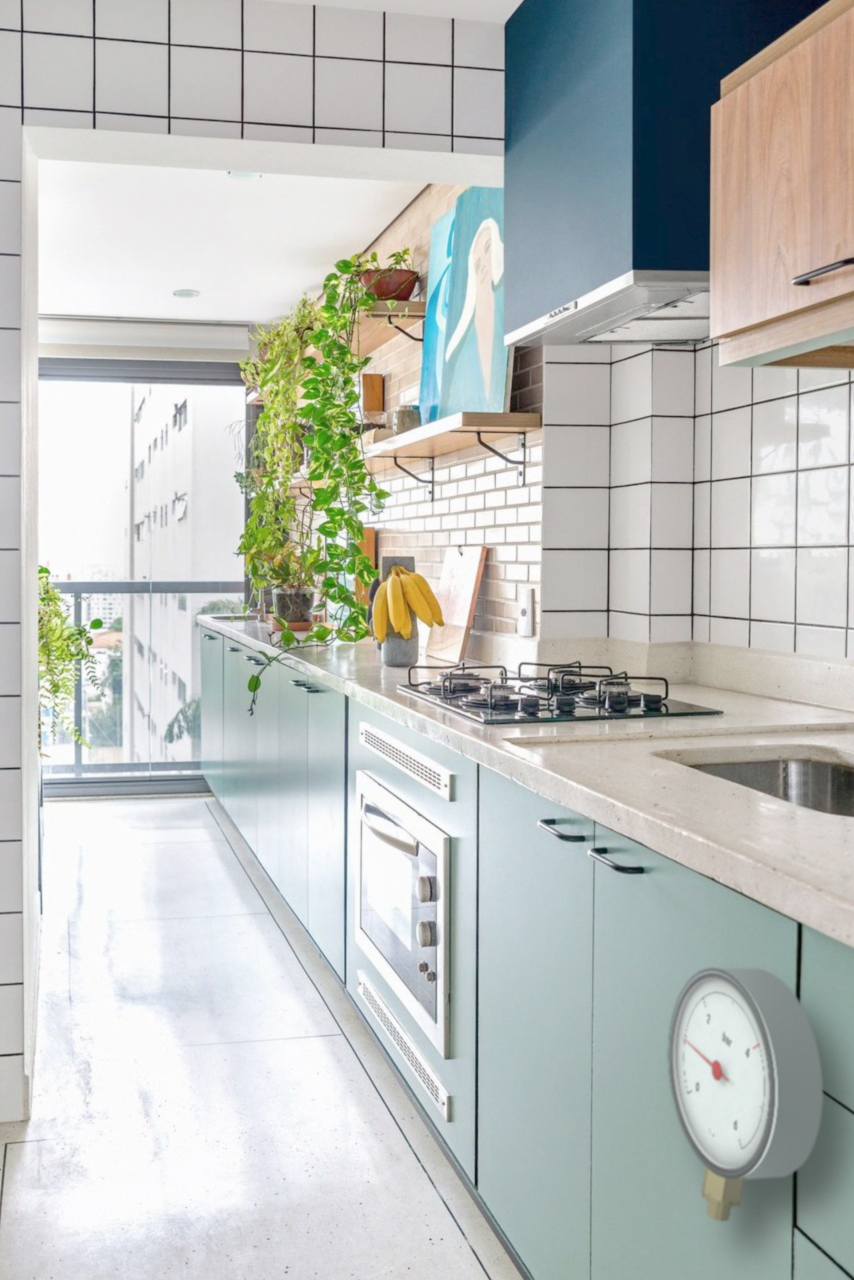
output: bar 1
